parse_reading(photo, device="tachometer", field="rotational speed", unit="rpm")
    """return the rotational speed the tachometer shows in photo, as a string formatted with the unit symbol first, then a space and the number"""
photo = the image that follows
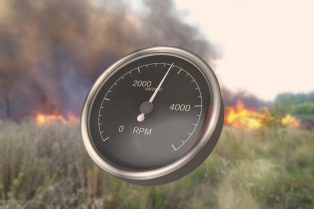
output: rpm 2800
